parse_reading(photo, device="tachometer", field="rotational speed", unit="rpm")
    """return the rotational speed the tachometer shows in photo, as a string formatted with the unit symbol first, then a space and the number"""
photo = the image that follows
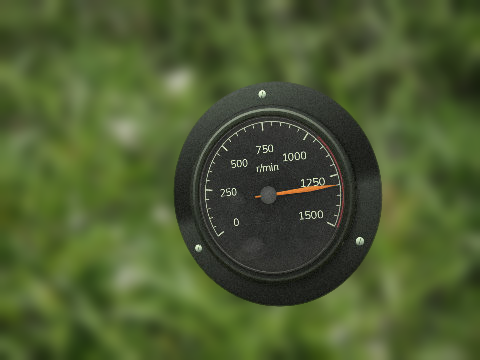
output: rpm 1300
